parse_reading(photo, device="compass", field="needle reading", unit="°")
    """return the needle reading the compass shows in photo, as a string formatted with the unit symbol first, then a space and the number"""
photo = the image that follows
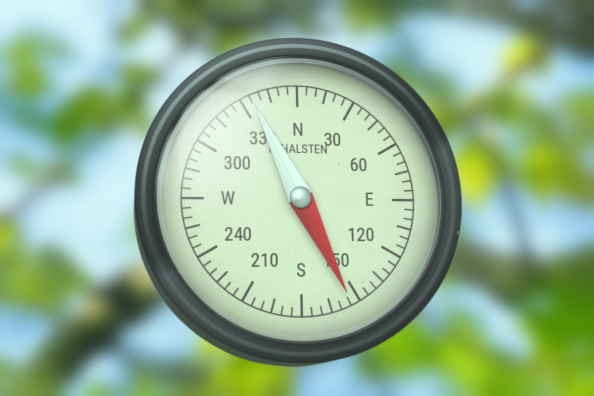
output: ° 155
